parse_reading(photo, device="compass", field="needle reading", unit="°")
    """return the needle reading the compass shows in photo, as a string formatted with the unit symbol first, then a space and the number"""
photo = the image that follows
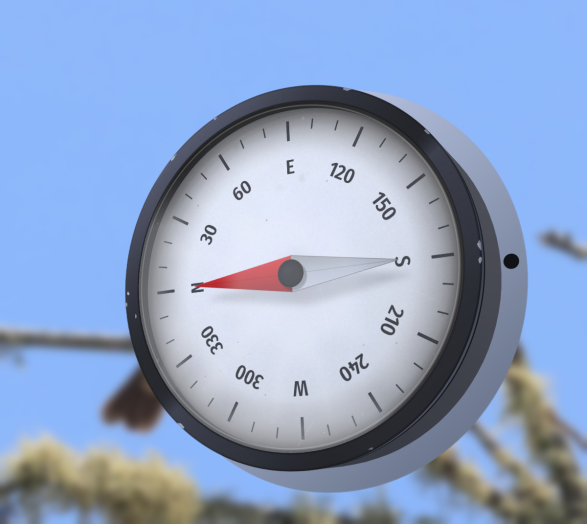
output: ° 0
